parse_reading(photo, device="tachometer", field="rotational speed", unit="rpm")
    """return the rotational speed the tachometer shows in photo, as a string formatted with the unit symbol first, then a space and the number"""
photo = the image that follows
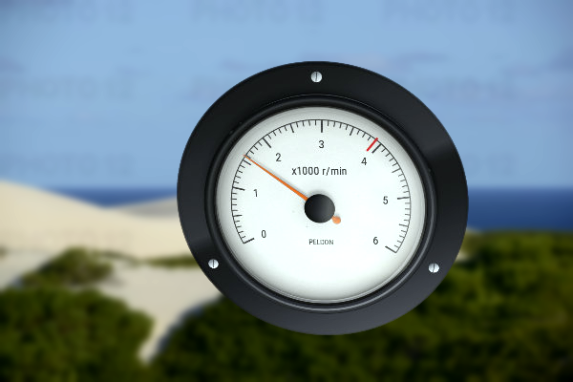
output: rpm 1600
